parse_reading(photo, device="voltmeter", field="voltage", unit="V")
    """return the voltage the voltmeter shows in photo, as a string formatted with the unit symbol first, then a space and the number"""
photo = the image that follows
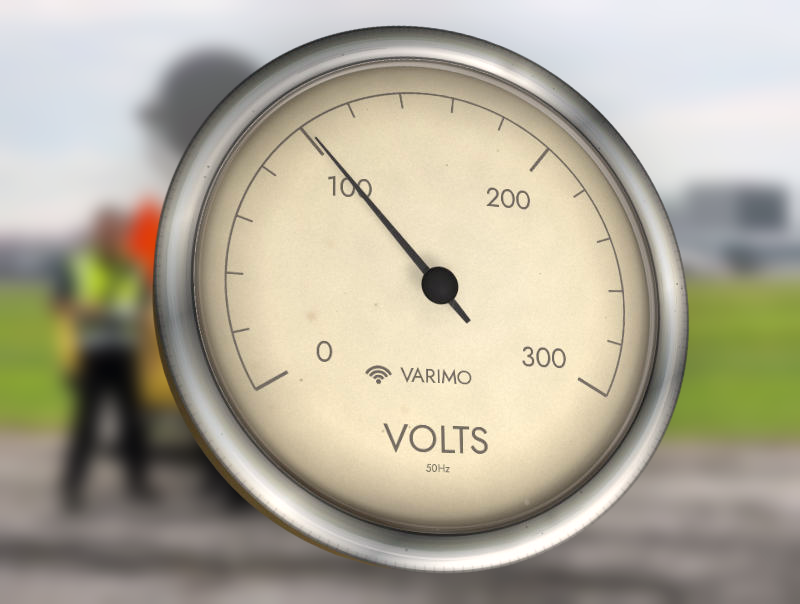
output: V 100
